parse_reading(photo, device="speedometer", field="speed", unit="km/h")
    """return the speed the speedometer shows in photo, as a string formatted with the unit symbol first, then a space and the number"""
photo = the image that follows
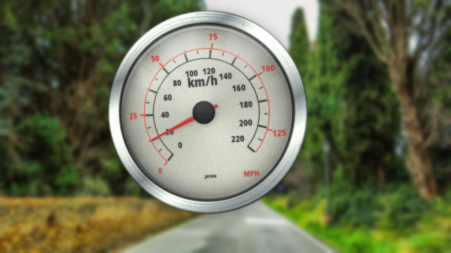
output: km/h 20
